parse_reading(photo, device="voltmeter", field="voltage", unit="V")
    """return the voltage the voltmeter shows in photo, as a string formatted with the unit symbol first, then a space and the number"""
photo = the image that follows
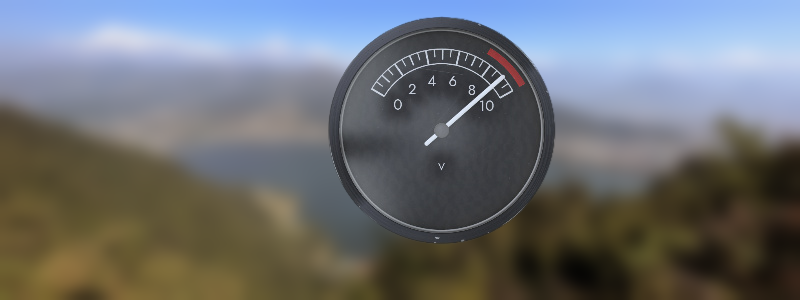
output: V 9
